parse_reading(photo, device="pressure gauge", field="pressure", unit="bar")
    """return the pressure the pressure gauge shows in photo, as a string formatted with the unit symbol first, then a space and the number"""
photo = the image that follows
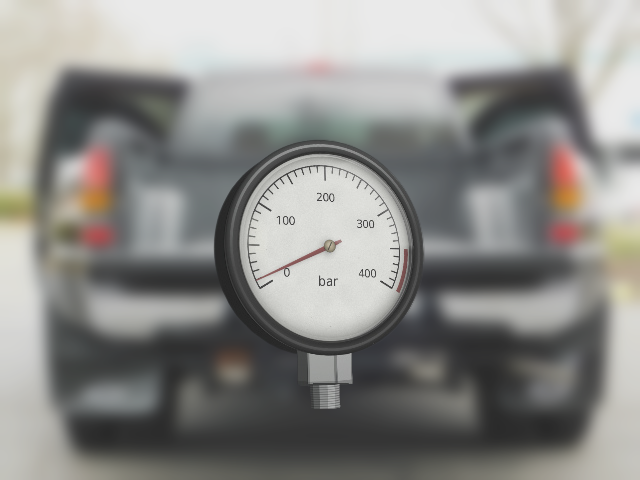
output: bar 10
